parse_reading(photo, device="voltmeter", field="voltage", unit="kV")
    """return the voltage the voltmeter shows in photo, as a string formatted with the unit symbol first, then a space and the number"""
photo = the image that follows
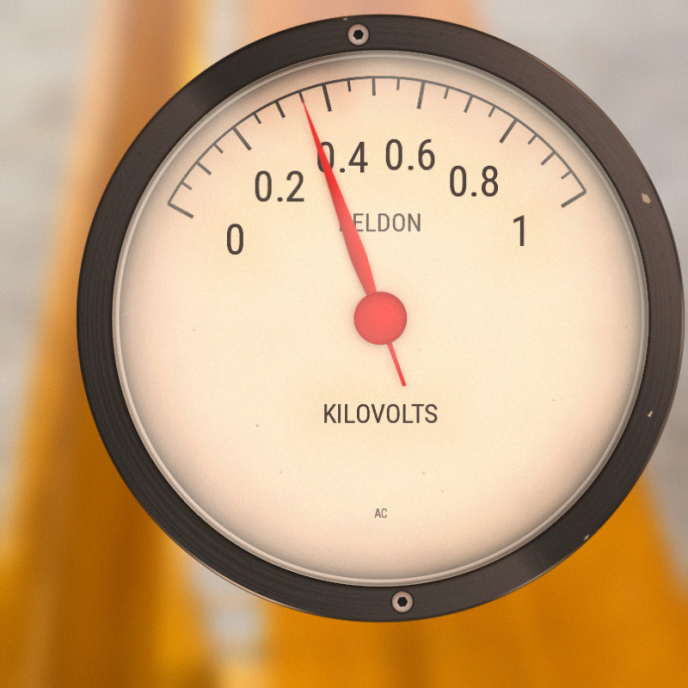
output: kV 0.35
